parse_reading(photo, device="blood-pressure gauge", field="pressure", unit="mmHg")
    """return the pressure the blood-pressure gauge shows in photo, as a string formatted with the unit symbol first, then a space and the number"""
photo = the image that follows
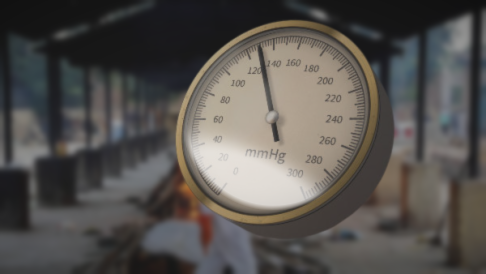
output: mmHg 130
